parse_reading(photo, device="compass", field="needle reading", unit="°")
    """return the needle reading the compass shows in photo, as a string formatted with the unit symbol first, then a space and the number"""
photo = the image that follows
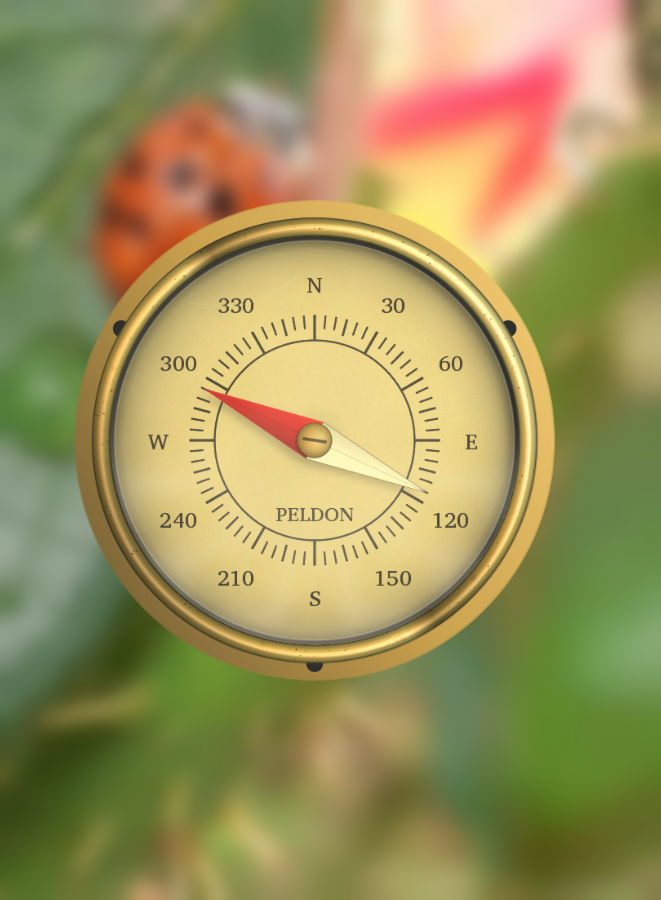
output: ° 295
